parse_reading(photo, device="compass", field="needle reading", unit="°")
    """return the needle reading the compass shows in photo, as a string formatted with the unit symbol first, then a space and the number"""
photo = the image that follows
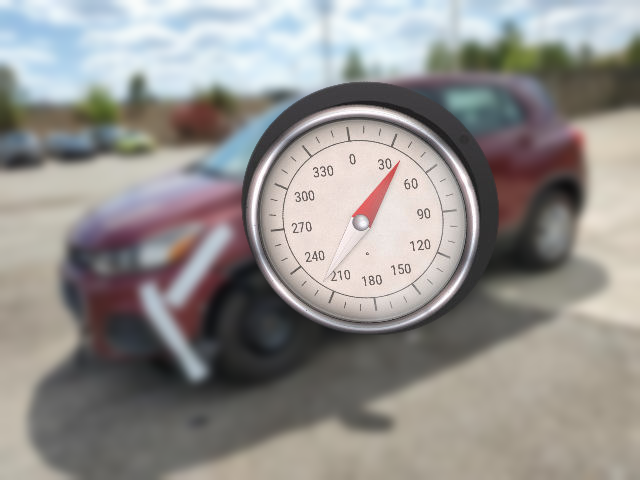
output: ° 40
